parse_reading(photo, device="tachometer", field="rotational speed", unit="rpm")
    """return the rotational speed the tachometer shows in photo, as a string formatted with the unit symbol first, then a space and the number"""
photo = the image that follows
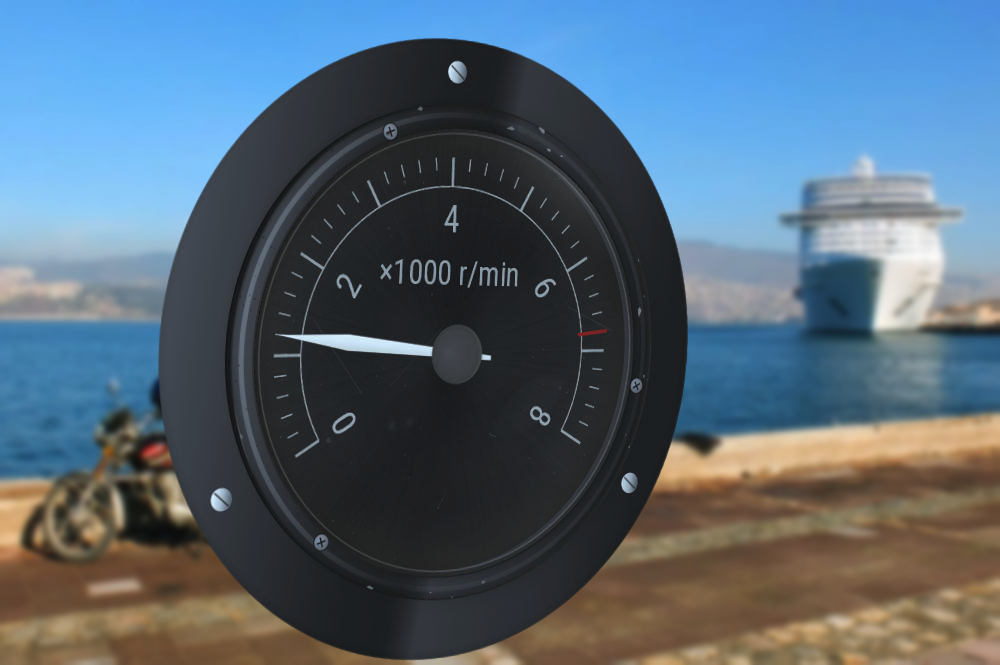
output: rpm 1200
